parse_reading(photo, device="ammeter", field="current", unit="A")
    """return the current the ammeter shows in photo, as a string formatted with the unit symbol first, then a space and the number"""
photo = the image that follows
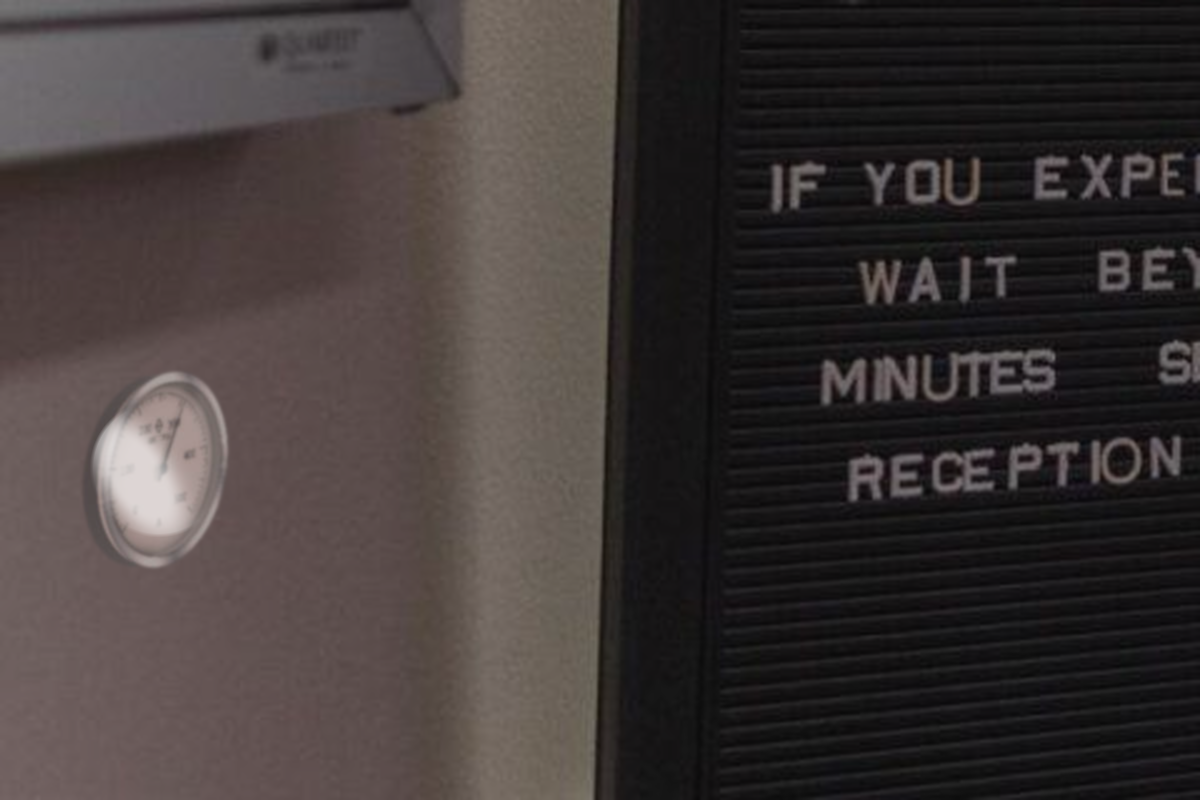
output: A 300
